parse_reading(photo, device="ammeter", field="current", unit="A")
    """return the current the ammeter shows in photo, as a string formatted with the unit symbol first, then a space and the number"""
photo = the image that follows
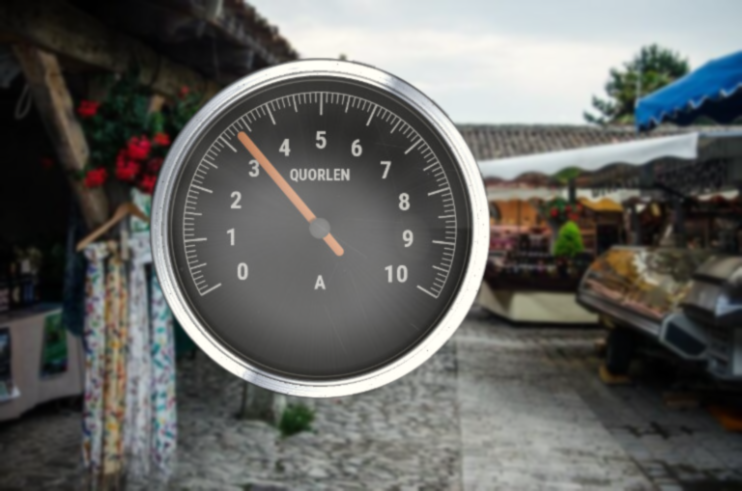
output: A 3.3
